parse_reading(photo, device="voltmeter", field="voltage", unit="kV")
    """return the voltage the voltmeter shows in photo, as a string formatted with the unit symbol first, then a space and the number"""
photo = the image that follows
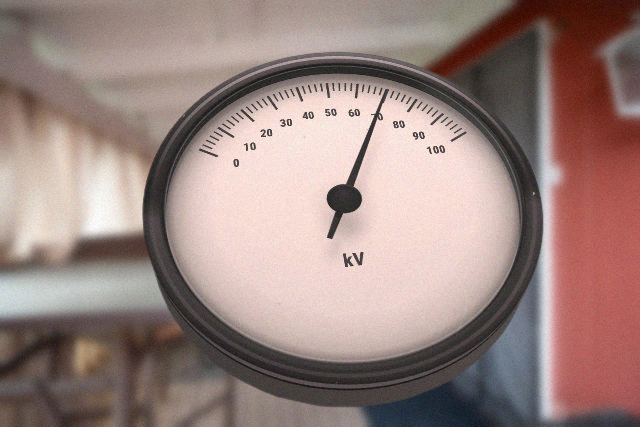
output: kV 70
